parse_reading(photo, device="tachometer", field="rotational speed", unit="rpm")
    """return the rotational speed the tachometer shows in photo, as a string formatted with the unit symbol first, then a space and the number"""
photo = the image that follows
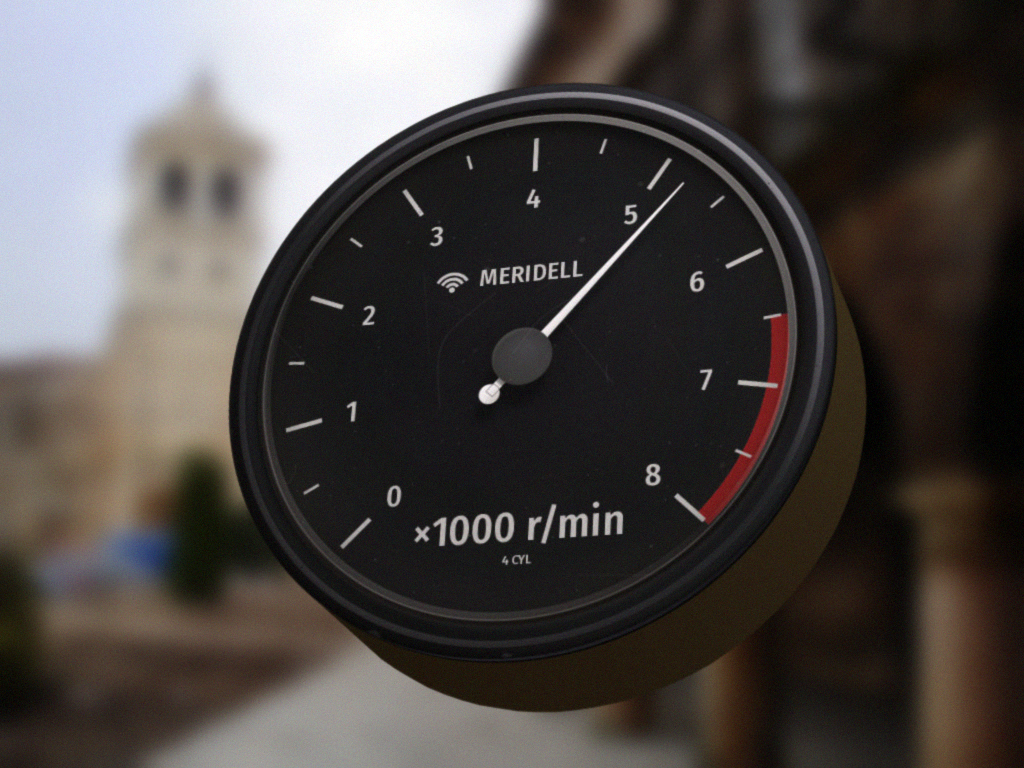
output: rpm 5250
